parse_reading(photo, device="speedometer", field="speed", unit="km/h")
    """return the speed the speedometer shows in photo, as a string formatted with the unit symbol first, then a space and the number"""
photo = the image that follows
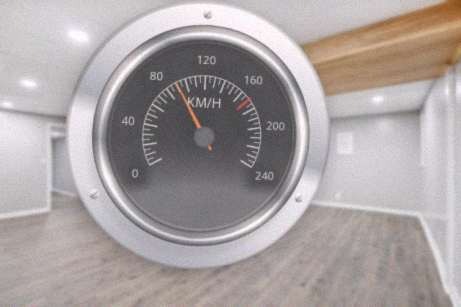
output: km/h 90
